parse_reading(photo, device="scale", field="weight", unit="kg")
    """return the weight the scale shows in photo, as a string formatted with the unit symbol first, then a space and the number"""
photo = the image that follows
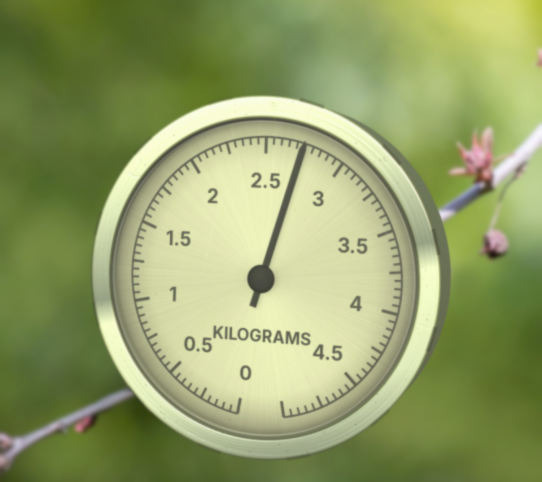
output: kg 2.75
